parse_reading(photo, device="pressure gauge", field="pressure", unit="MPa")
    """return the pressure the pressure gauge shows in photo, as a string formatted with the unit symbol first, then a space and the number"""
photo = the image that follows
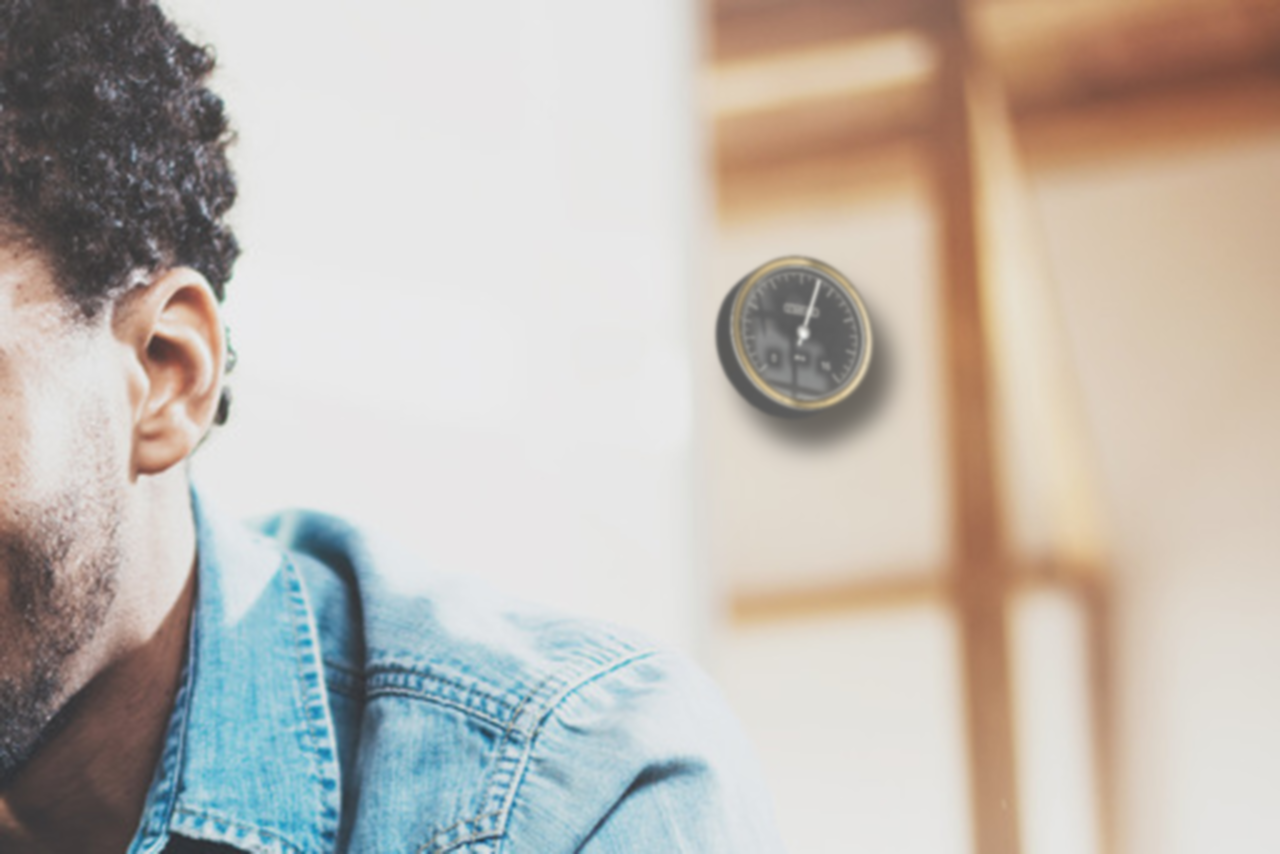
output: MPa 9
